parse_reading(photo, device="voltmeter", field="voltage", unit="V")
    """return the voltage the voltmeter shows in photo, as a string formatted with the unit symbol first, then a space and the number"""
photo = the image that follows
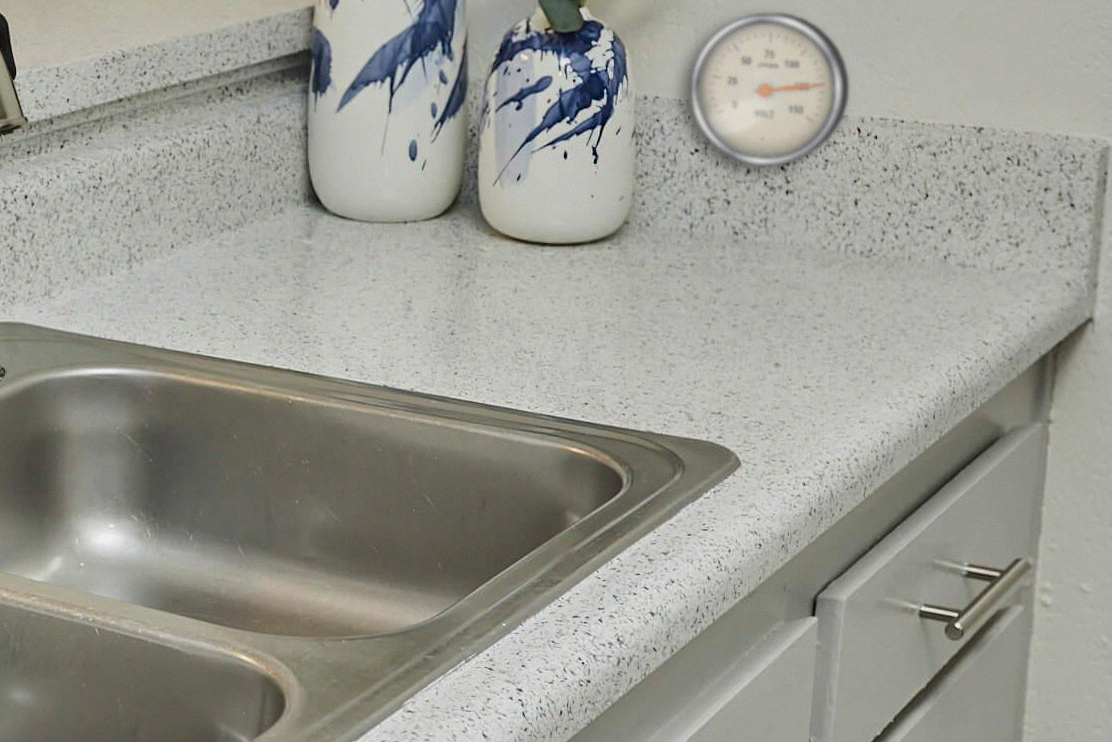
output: V 125
